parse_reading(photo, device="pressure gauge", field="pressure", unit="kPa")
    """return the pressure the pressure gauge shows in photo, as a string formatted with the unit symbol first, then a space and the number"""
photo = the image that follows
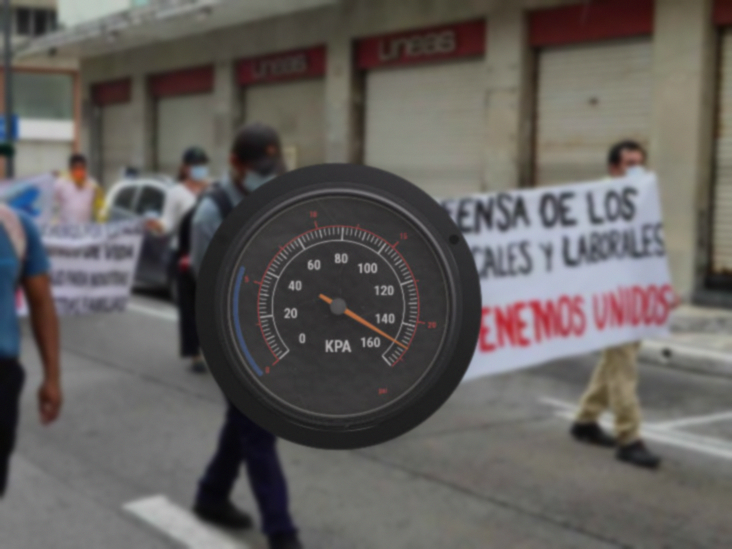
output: kPa 150
